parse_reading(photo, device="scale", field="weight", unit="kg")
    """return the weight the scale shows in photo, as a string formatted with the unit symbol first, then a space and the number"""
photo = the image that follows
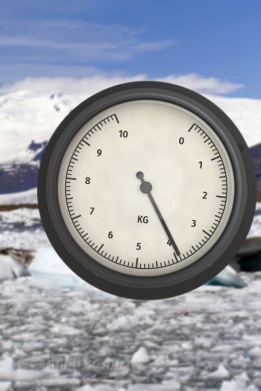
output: kg 3.9
